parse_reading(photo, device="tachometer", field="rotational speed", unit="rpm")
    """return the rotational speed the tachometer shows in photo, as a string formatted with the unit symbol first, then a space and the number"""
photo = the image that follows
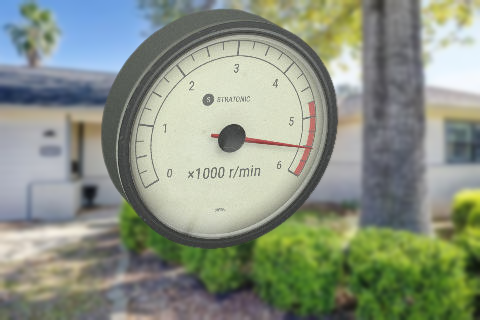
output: rpm 5500
